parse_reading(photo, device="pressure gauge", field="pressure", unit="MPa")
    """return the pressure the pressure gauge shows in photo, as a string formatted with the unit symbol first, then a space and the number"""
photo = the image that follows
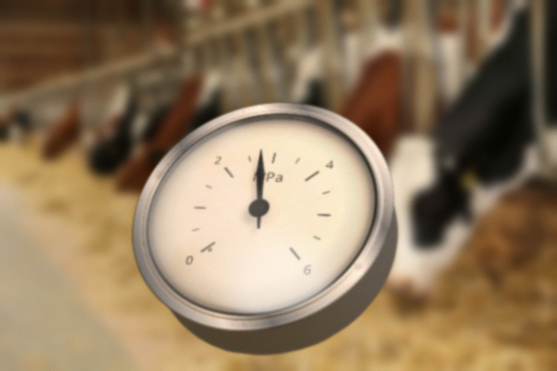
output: MPa 2.75
